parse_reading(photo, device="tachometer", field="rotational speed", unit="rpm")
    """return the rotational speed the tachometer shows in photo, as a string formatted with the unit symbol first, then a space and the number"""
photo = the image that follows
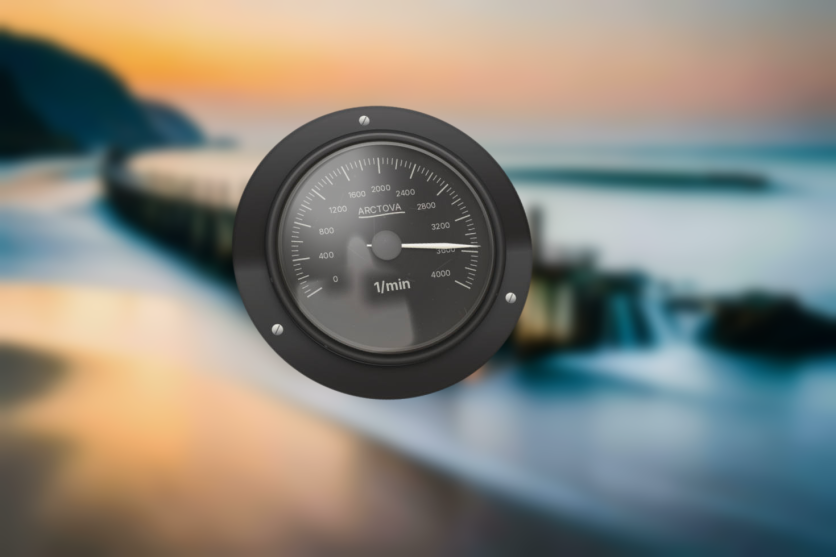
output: rpm 3550
